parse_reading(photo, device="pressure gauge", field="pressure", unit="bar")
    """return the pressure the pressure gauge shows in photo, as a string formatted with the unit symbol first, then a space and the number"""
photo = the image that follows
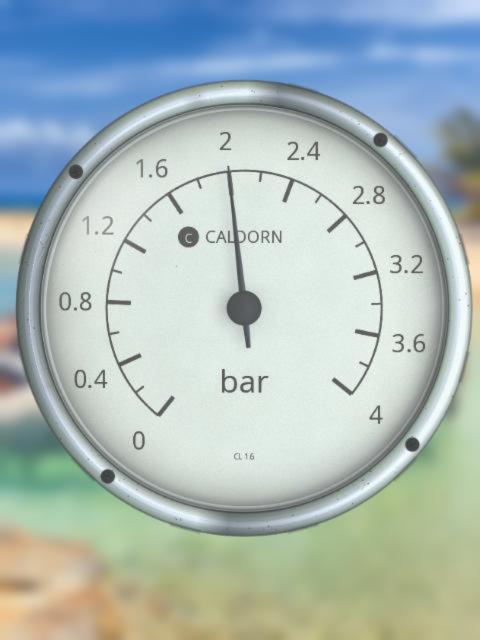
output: bar 2
